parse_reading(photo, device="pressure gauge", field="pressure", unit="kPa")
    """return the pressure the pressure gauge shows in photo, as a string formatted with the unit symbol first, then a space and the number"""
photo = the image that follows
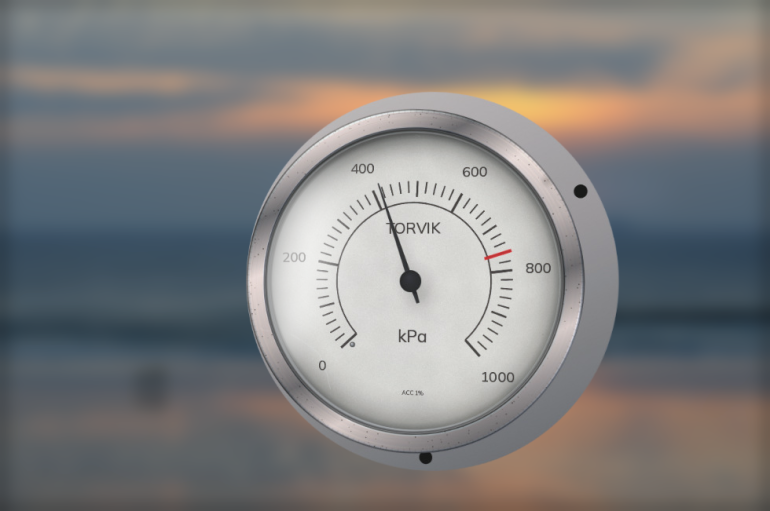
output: kPa 420
